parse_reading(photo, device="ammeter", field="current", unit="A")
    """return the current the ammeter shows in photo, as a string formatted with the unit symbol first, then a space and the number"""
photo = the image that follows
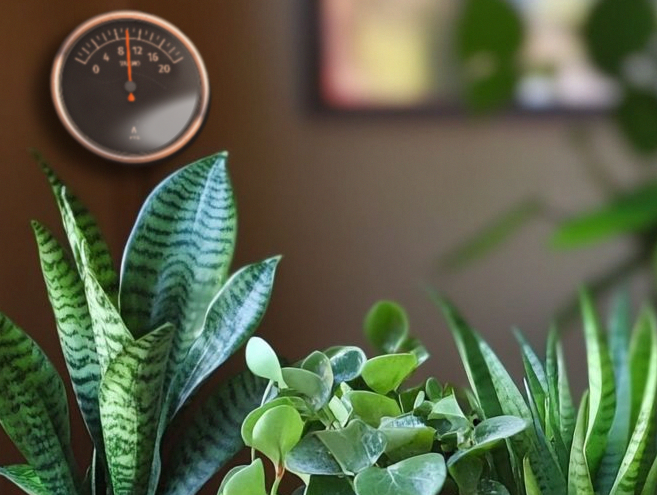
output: A 10
